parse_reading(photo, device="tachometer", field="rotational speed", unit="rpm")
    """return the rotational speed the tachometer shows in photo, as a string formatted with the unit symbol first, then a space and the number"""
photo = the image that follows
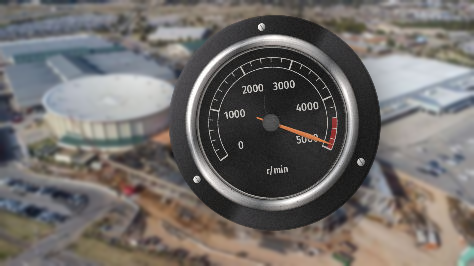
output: rpm 4900
